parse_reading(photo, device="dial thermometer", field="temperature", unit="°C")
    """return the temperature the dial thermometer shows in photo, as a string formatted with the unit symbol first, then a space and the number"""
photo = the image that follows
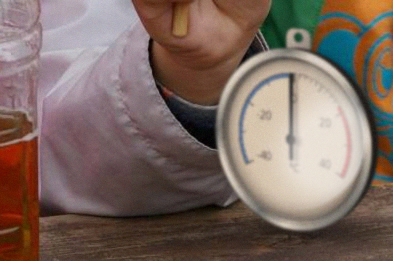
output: °C 0
